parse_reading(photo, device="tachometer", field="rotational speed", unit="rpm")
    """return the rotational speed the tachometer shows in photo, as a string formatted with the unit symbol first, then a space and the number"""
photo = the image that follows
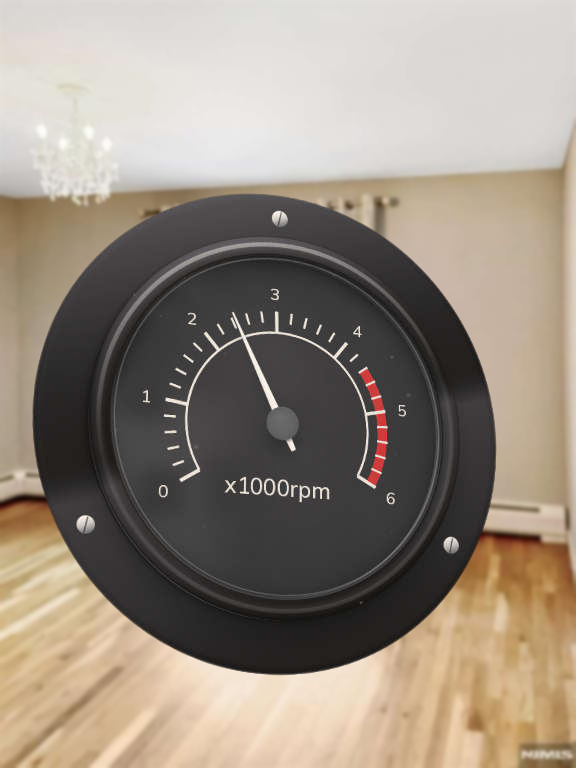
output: rpm 2400
